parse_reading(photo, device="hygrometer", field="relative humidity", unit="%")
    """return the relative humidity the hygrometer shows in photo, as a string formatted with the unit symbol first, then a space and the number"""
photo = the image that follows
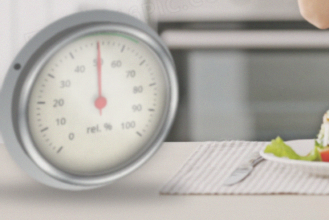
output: % 50
